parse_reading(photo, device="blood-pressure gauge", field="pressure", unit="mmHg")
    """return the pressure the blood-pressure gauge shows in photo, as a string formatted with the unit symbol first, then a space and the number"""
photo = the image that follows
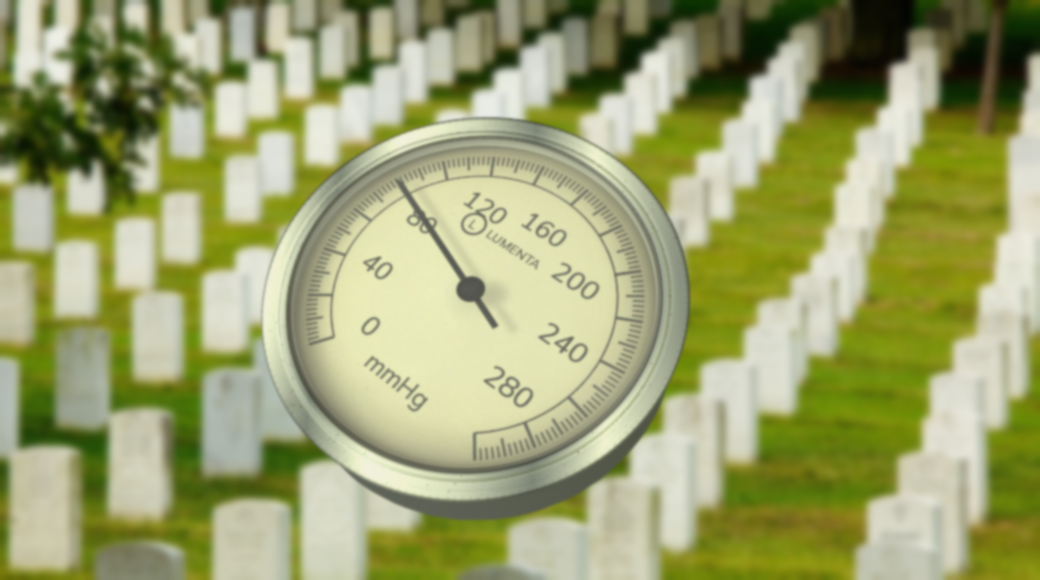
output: mmHg 80
